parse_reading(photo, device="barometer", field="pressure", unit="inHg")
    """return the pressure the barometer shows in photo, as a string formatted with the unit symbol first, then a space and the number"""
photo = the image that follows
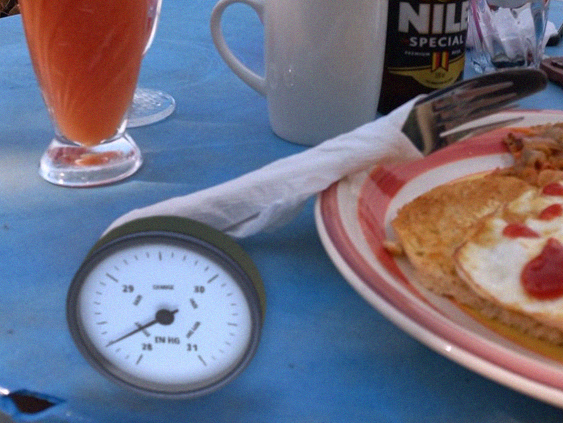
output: inHg 28.3
